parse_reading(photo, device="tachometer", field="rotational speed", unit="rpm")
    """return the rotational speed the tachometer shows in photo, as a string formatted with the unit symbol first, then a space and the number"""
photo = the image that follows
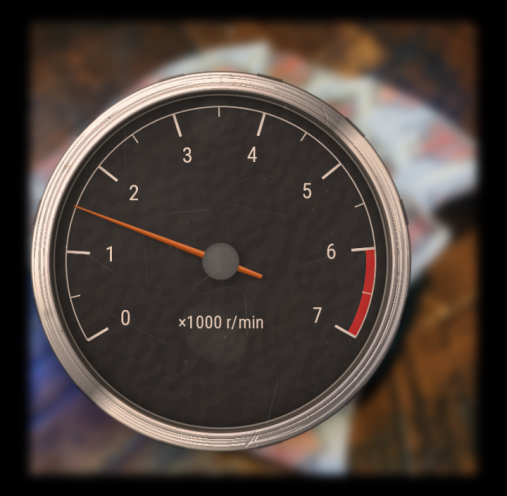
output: rpm 1500
